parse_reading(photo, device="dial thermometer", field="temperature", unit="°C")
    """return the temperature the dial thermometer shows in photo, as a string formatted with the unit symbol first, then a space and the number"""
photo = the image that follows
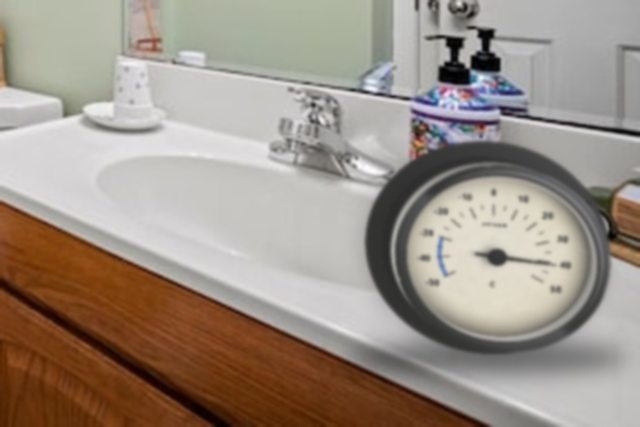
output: °C 40
